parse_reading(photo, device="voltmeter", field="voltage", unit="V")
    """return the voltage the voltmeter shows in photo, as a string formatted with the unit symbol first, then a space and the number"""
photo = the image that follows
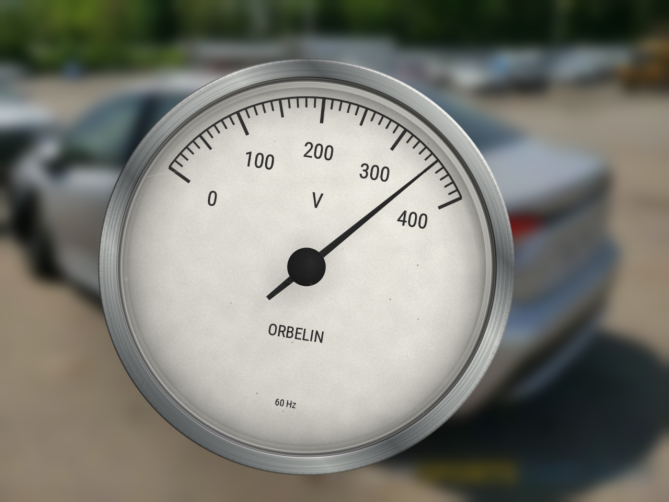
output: V 350
